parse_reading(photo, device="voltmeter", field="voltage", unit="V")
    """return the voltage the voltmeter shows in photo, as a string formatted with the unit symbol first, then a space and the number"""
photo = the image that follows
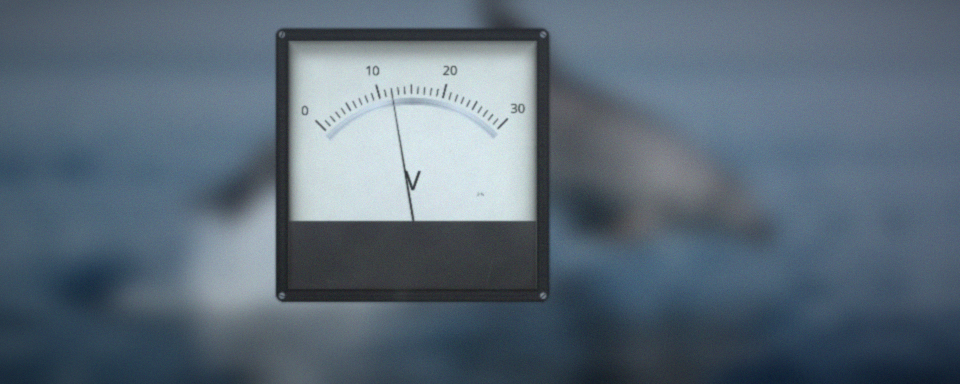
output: V 12
